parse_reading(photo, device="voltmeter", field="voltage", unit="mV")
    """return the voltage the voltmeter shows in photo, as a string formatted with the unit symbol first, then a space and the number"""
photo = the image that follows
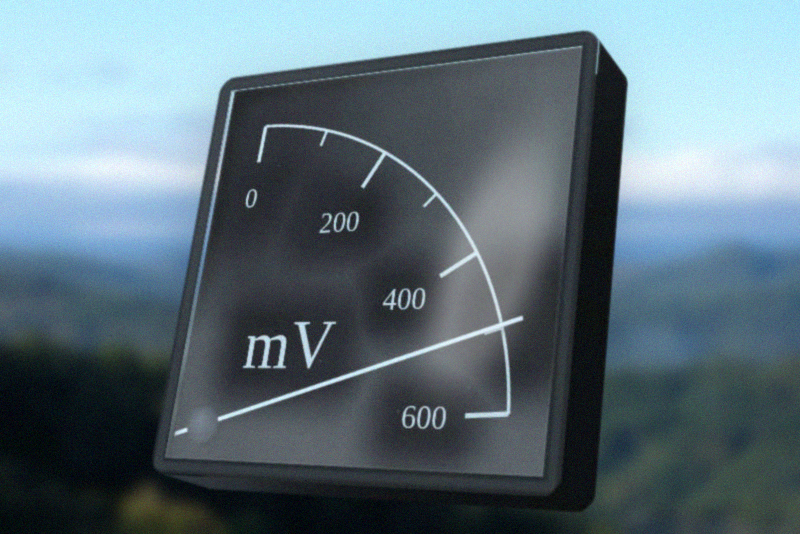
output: mV 500
